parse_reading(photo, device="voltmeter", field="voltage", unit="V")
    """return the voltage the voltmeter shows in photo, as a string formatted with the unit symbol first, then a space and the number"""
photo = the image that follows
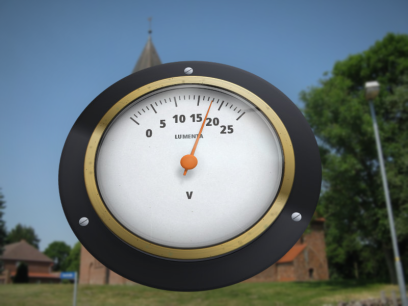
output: V 18
